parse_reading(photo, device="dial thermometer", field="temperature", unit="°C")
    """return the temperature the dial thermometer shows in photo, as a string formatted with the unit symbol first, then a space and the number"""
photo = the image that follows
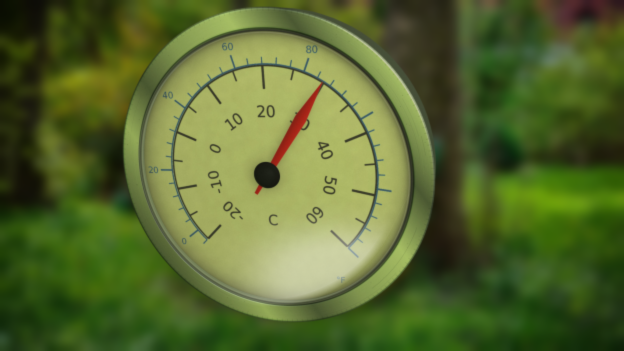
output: °C 30
